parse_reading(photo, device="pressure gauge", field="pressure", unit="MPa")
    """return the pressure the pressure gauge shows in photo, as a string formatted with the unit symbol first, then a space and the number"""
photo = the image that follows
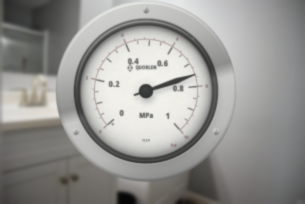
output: MPa 0.75
